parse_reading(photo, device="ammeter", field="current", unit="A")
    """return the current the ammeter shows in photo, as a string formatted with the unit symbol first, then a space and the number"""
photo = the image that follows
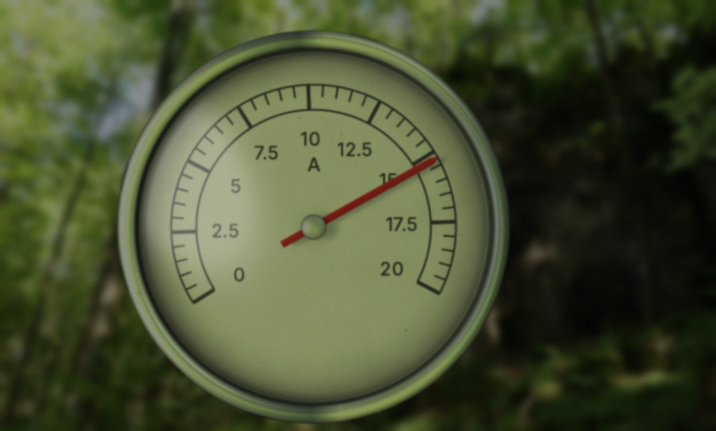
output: A 15.25
